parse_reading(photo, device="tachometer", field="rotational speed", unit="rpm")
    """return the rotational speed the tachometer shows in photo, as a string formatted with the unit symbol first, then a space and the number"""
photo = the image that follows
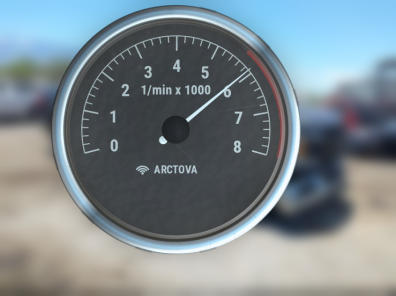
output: rpm 5900
